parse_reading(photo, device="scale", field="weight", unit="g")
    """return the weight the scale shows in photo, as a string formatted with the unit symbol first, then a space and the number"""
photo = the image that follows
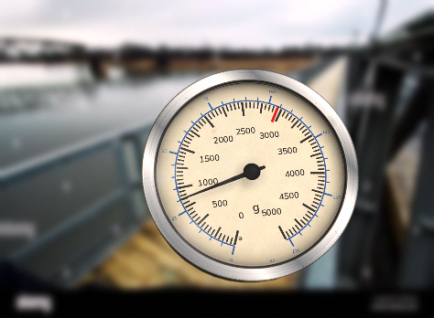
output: g 850
